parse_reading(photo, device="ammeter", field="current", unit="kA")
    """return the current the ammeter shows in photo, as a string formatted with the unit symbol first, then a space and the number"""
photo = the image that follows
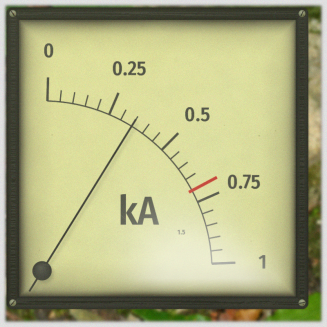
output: kA 0.35
